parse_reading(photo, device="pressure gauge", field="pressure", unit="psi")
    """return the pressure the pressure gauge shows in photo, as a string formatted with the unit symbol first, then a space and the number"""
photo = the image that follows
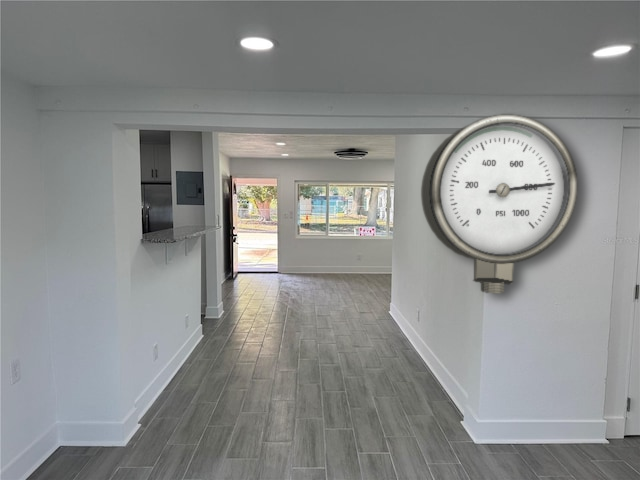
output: psi 800
